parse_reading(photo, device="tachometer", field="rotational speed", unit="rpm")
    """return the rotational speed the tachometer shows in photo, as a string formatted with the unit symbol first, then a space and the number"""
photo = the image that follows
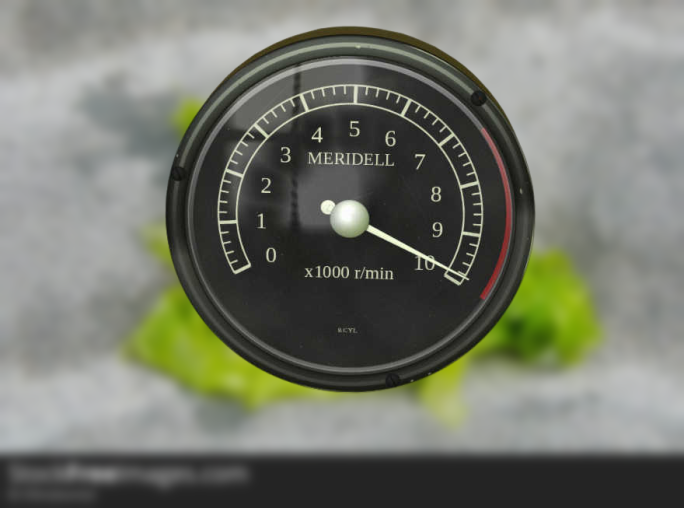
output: rpm 9800
